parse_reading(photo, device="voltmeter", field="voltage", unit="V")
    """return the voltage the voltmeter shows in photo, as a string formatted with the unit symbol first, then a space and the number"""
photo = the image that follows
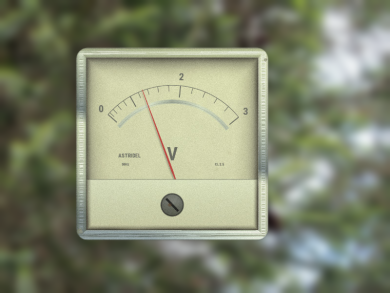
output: V 1.3
